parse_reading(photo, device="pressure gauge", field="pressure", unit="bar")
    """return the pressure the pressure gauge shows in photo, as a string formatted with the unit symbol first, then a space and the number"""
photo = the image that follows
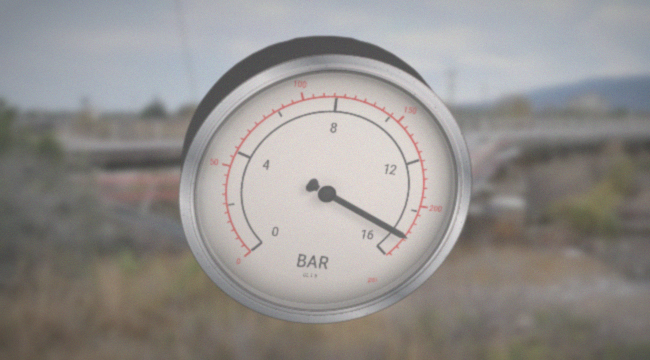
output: bar 15
